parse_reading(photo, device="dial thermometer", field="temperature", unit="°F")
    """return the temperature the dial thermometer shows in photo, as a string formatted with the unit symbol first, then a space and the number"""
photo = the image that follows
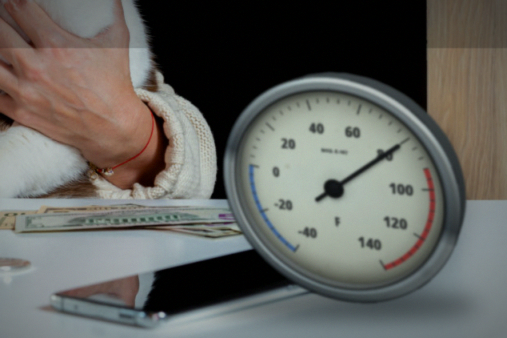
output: °F 80
